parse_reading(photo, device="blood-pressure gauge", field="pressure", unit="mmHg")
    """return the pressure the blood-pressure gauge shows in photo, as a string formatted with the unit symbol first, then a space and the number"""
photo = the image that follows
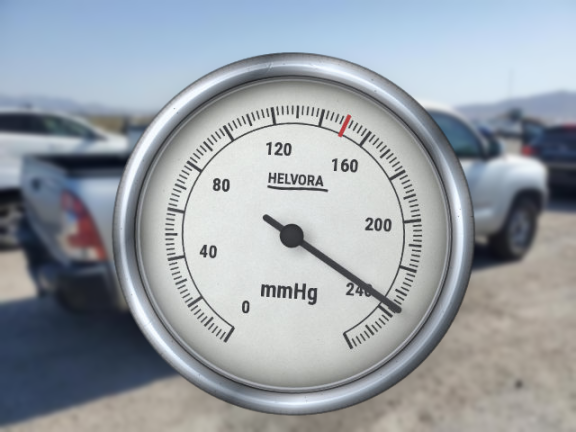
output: mmHg 236
